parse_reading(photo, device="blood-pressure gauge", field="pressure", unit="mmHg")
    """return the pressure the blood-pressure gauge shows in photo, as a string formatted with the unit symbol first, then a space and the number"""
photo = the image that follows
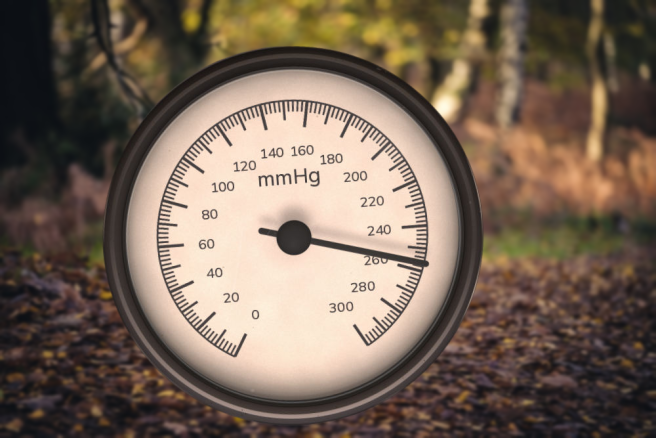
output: mmHg 256
